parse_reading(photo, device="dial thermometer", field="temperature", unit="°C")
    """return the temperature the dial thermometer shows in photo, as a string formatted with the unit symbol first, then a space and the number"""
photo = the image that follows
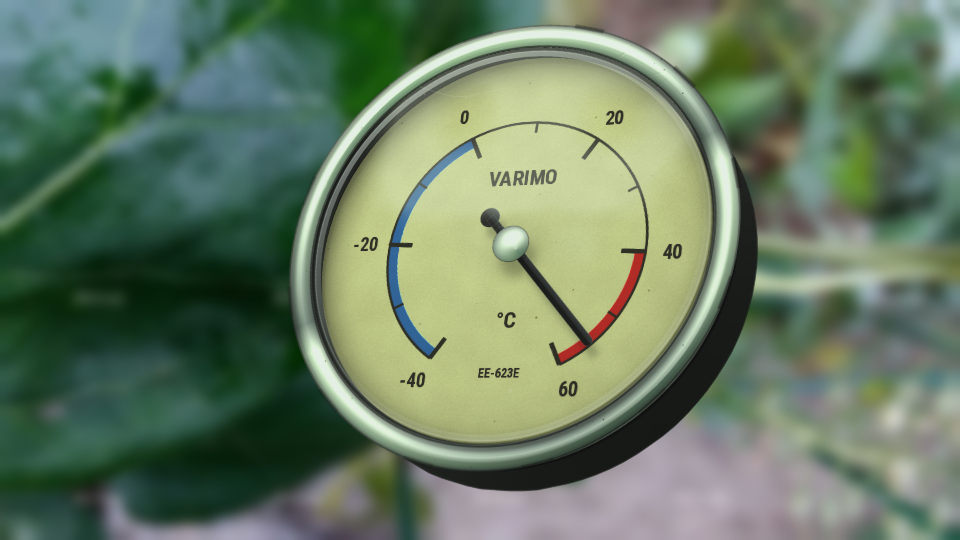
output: °C 55
